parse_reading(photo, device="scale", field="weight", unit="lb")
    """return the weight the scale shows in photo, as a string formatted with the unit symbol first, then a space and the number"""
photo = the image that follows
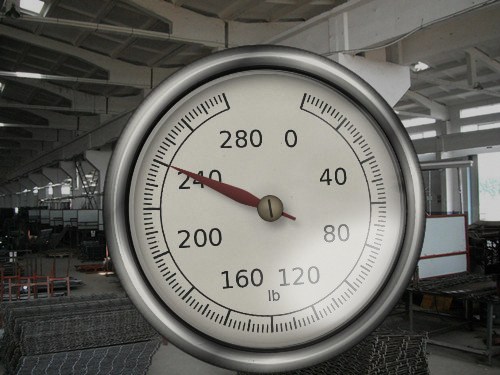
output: lb 240
